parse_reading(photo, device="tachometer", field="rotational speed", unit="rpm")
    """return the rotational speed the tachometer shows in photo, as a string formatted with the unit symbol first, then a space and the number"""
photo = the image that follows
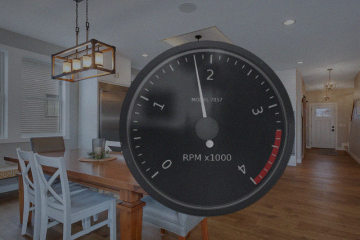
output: rpm 1800
